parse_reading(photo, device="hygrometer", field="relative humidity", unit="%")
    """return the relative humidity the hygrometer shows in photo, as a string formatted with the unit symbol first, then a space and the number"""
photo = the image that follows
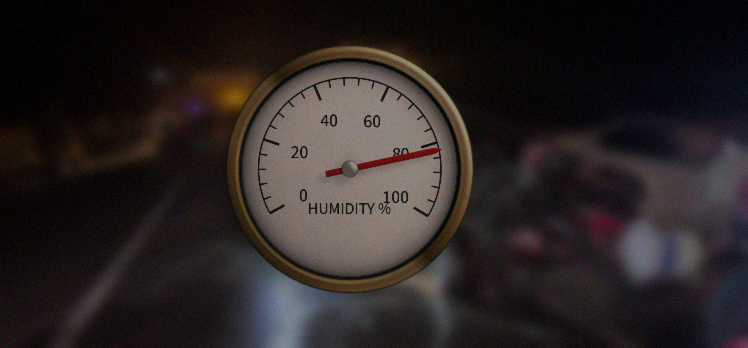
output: % 82
